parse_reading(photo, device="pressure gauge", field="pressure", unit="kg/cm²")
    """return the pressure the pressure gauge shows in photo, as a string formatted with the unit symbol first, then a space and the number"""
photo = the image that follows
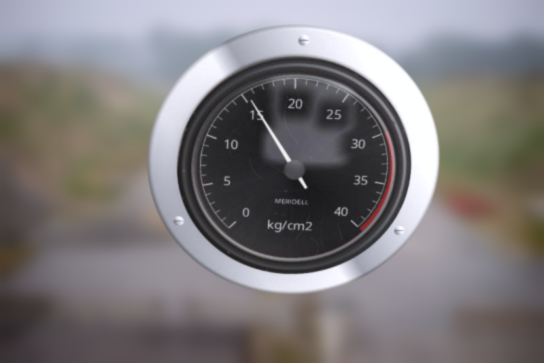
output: kg/cm² 15.5
